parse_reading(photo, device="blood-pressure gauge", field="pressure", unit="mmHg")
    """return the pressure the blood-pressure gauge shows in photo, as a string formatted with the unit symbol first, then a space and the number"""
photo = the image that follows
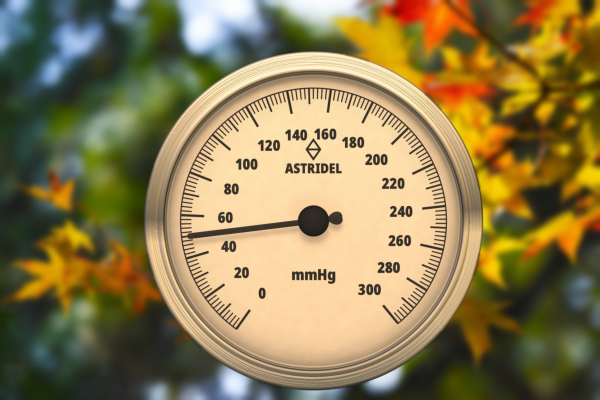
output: mmHg 50
